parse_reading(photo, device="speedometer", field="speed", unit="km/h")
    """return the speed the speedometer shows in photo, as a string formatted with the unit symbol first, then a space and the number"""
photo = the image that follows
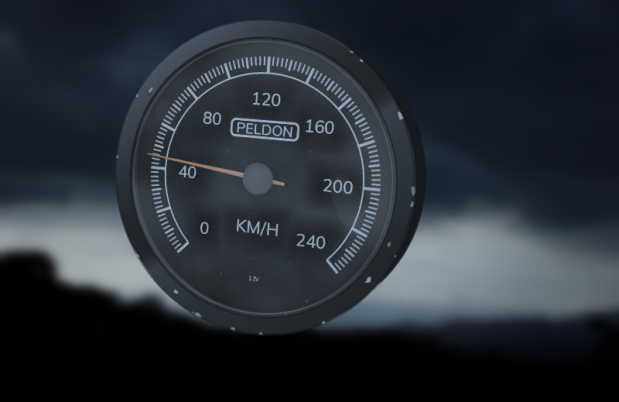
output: km/h 46
